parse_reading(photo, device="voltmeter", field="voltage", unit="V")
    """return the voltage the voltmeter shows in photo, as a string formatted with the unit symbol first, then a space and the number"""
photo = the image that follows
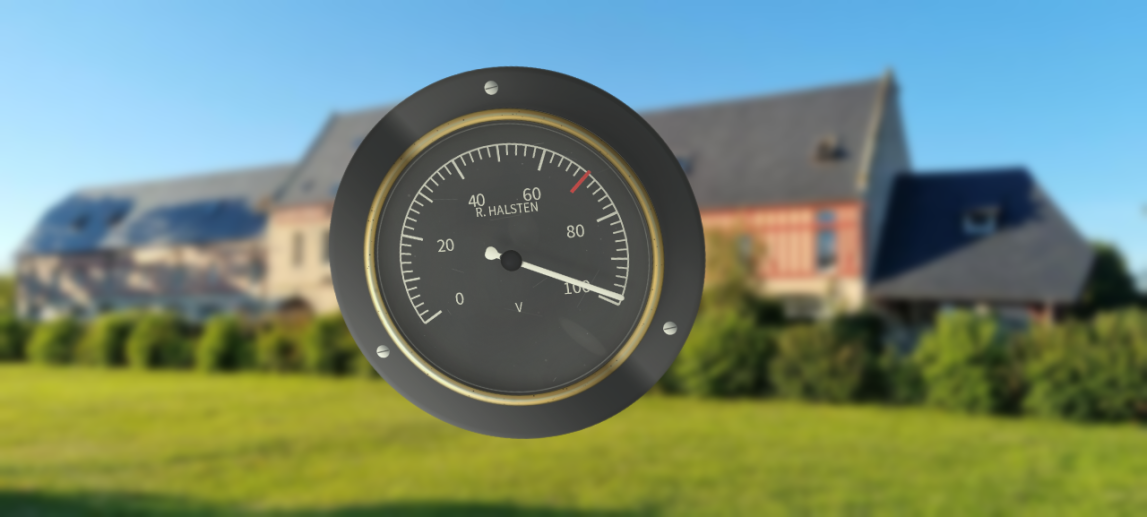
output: V 98
